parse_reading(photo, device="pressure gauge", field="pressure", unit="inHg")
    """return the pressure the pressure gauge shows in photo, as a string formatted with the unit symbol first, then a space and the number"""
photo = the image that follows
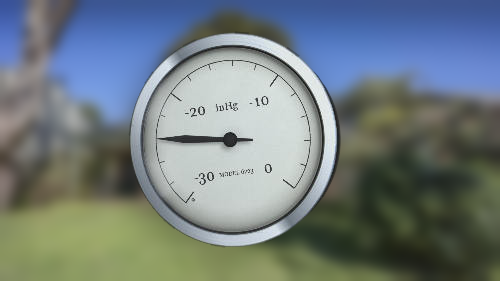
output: inHg -24
